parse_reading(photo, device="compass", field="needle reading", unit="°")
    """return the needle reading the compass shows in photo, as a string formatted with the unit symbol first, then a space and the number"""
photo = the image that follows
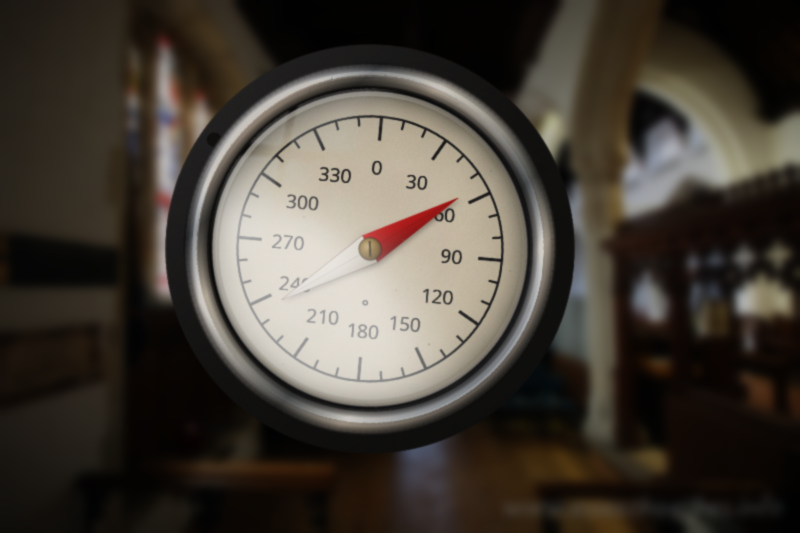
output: ° 55
